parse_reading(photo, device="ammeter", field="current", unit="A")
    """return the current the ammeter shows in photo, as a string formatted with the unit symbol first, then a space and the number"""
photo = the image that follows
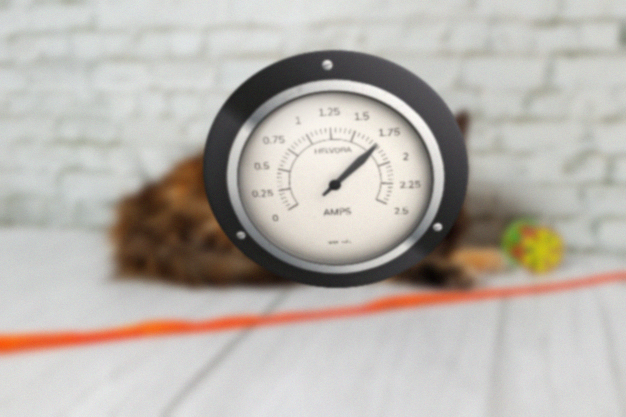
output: A 1.75
